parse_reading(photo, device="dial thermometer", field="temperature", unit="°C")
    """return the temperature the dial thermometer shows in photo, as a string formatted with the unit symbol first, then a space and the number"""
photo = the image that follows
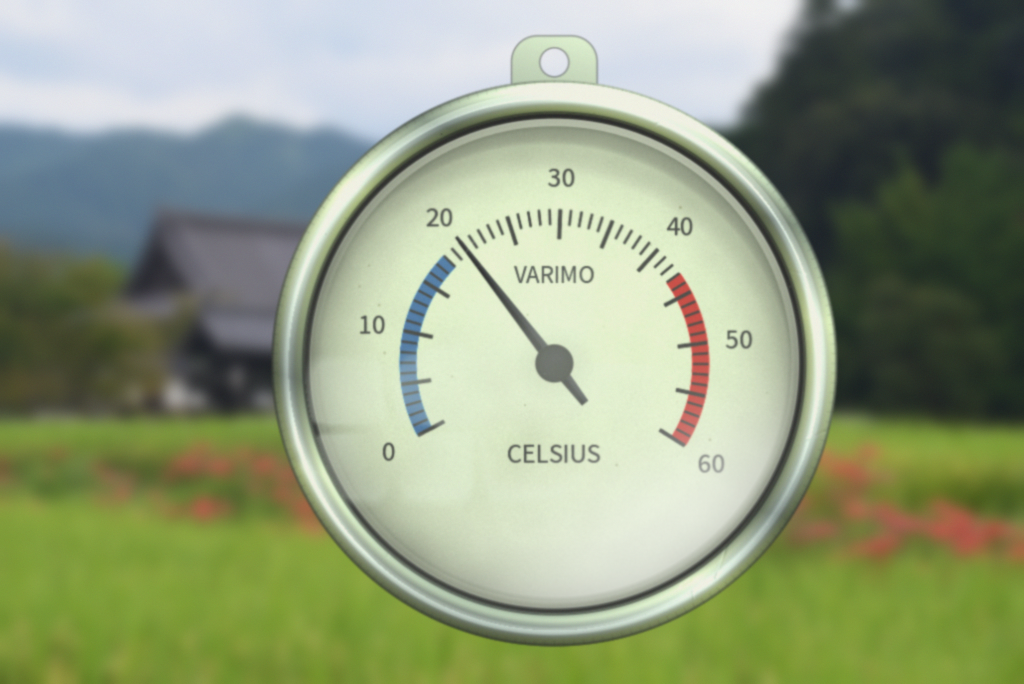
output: °C 20
